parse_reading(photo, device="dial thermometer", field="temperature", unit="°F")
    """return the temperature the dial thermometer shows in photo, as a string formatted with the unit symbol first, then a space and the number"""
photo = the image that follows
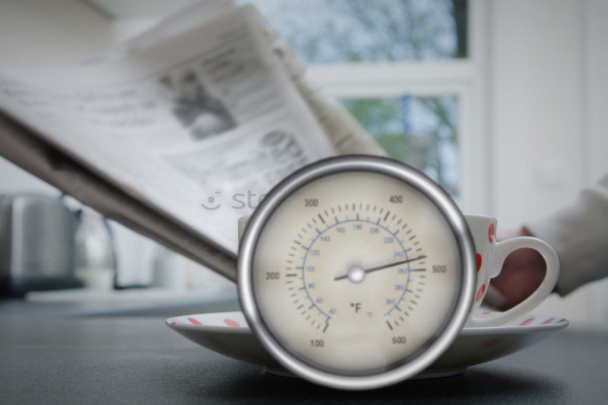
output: °F 480
